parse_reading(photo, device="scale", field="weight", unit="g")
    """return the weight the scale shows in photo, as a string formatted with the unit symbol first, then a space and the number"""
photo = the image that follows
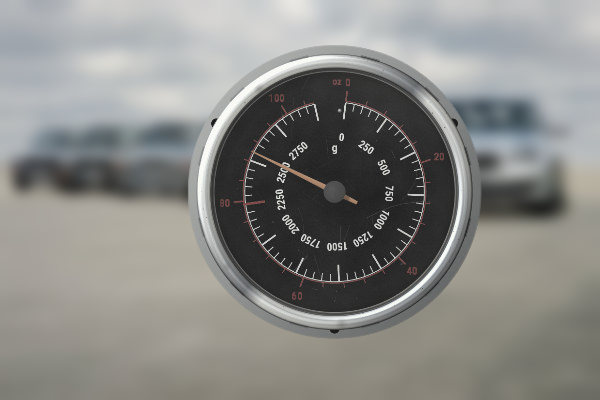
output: g 2550
